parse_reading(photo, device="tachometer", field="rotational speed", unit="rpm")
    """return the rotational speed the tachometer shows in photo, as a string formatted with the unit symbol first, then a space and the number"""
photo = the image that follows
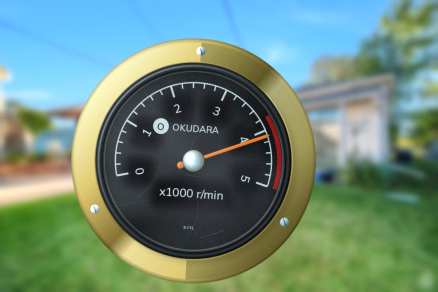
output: rpm 4100
